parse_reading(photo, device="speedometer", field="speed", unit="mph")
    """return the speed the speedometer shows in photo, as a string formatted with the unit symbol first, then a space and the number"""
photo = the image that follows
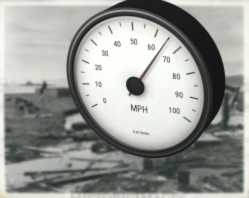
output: mph 65
